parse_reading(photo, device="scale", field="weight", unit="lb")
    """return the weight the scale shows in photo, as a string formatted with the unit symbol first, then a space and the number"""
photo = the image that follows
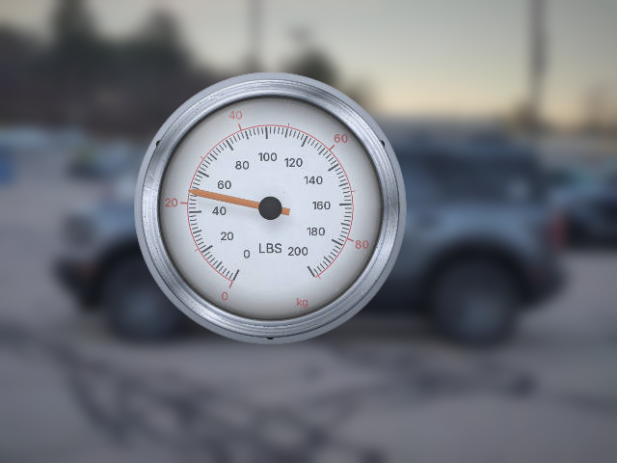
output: lb 50
